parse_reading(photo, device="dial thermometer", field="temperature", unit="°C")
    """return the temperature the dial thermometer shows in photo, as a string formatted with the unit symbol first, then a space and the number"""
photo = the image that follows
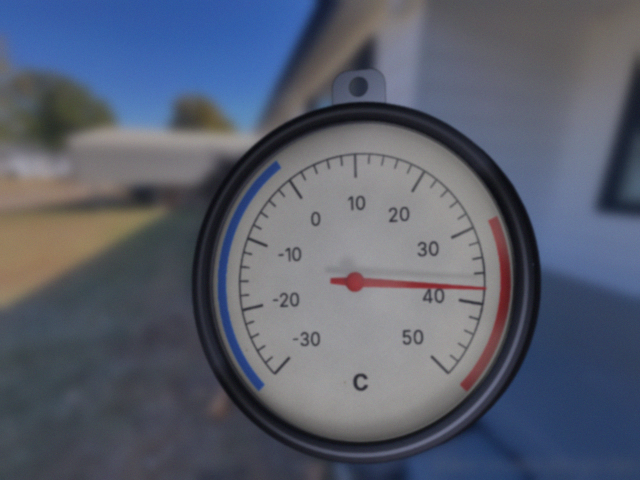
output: °C 38
